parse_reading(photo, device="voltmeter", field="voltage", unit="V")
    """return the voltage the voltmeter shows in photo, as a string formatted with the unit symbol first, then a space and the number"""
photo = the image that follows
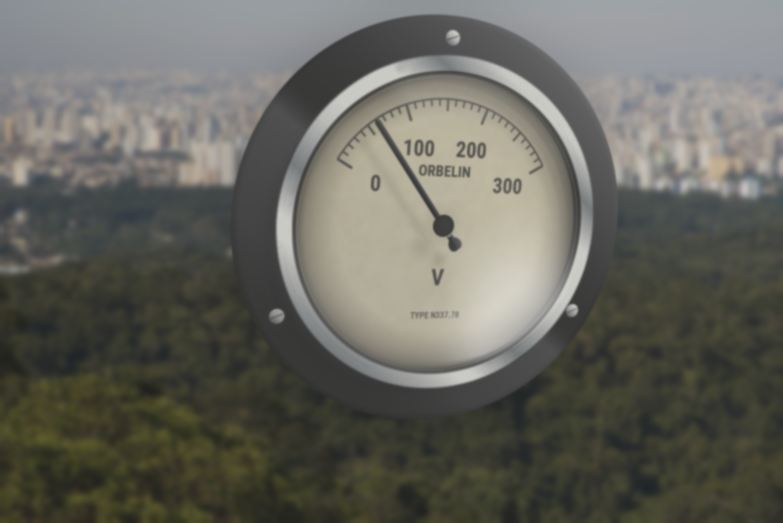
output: V 60
